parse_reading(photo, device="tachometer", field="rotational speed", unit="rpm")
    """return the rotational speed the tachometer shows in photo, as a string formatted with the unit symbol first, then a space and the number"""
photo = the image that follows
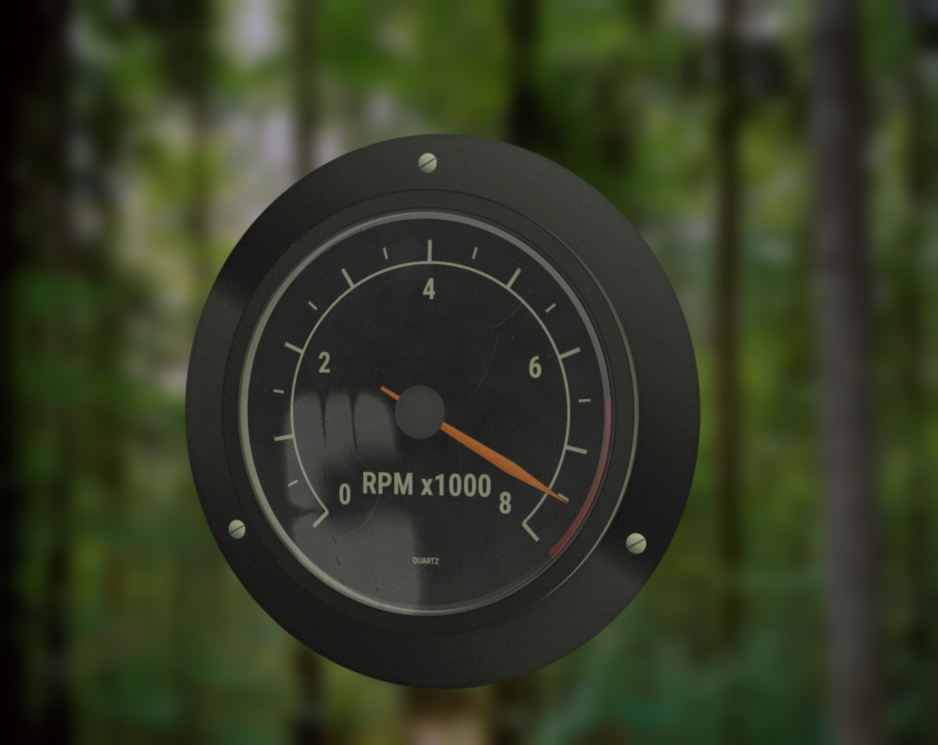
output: rpm 7500
